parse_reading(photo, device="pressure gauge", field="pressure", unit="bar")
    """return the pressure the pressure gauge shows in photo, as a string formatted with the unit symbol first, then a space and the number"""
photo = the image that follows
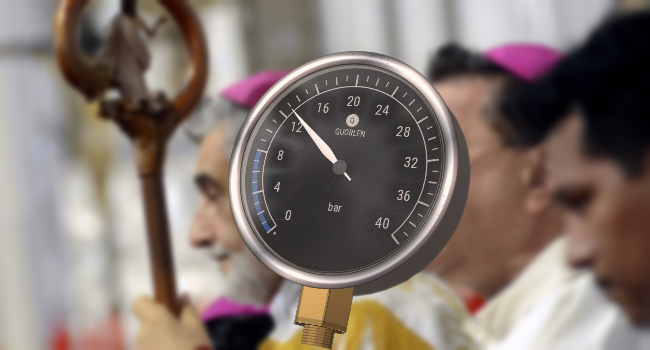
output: bar 13
